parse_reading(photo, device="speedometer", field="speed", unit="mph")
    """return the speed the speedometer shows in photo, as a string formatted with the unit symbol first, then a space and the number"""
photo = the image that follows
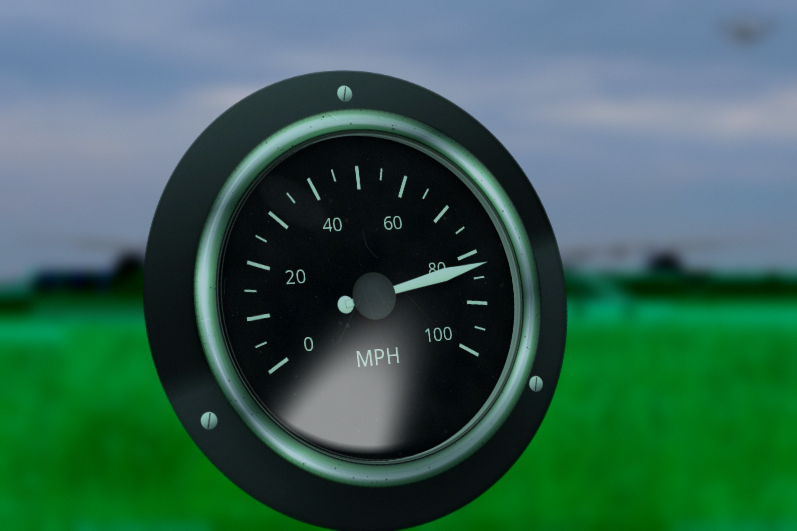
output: mph 82.5
